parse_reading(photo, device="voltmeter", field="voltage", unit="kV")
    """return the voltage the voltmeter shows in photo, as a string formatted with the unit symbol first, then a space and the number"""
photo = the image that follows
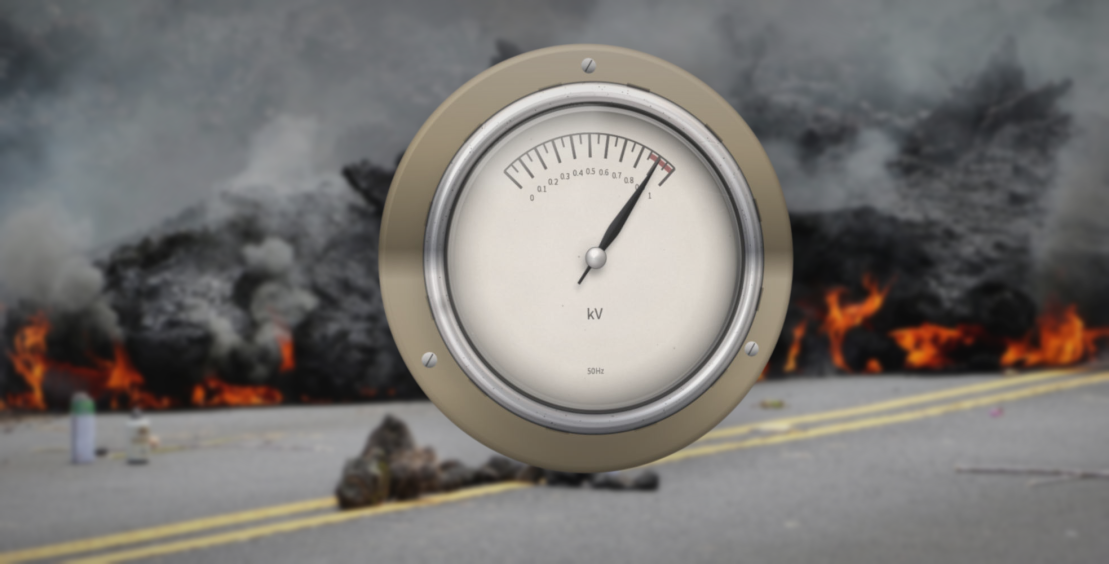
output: kV 0.9
